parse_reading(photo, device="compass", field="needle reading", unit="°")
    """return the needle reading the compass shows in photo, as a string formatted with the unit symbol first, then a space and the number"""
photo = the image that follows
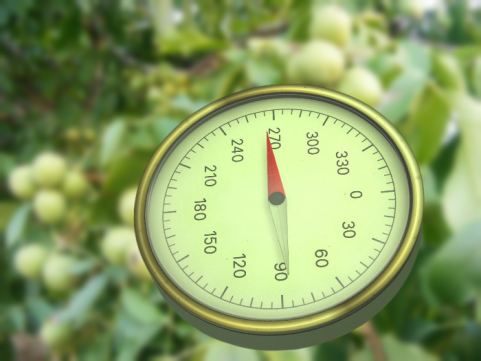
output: ° 265
